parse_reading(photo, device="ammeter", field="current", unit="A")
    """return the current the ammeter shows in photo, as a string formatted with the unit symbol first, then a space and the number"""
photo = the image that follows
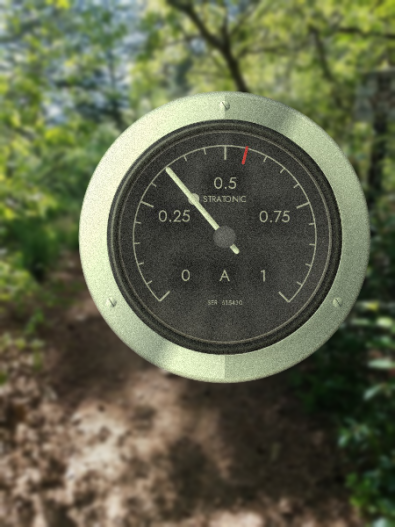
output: A 0.35
